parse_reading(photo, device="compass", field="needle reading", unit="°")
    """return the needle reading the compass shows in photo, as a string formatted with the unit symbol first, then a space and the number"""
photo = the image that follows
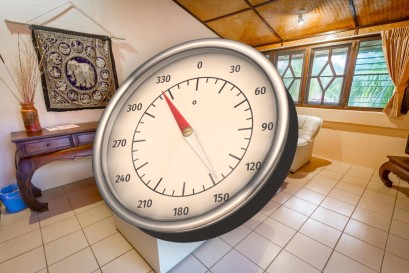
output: ° 325
